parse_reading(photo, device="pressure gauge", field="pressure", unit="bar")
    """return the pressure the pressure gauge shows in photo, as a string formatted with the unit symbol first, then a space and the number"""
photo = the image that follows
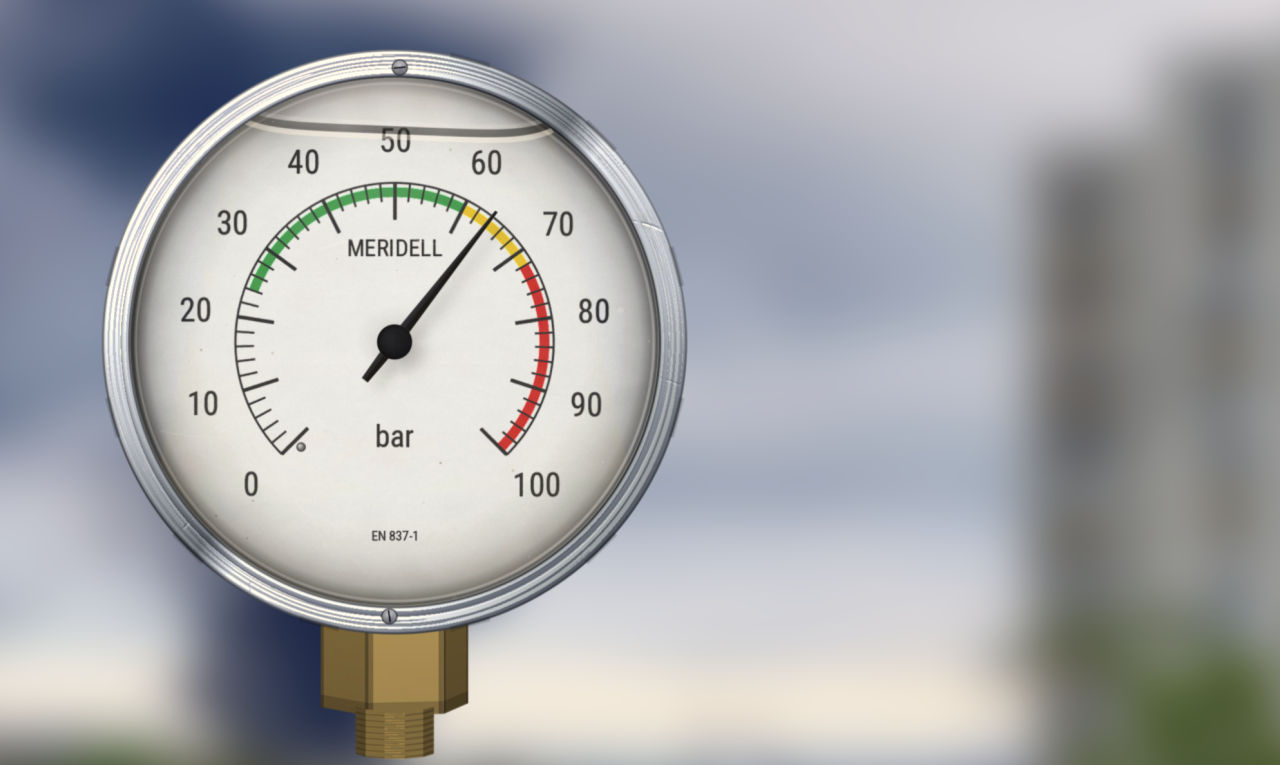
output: bar 64
